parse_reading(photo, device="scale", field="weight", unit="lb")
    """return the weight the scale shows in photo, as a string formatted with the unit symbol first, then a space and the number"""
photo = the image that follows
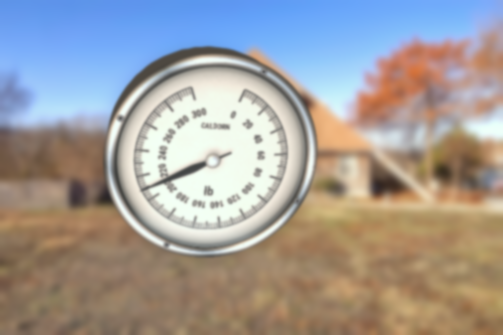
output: lb 210
